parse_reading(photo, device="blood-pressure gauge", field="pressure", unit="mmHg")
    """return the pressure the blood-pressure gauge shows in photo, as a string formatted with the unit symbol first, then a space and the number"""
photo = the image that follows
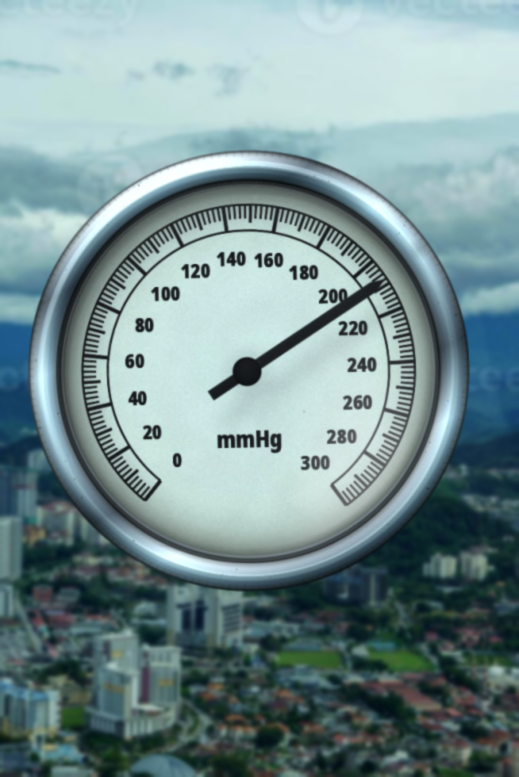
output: mmHg 208
